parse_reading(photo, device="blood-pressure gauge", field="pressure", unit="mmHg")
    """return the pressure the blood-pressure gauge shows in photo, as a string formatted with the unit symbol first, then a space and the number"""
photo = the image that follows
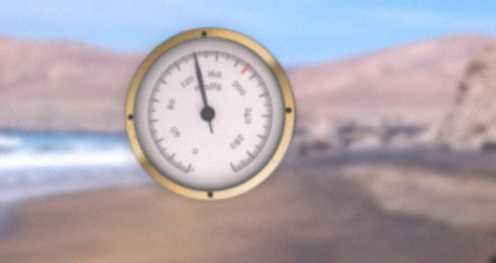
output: mmHg 140
